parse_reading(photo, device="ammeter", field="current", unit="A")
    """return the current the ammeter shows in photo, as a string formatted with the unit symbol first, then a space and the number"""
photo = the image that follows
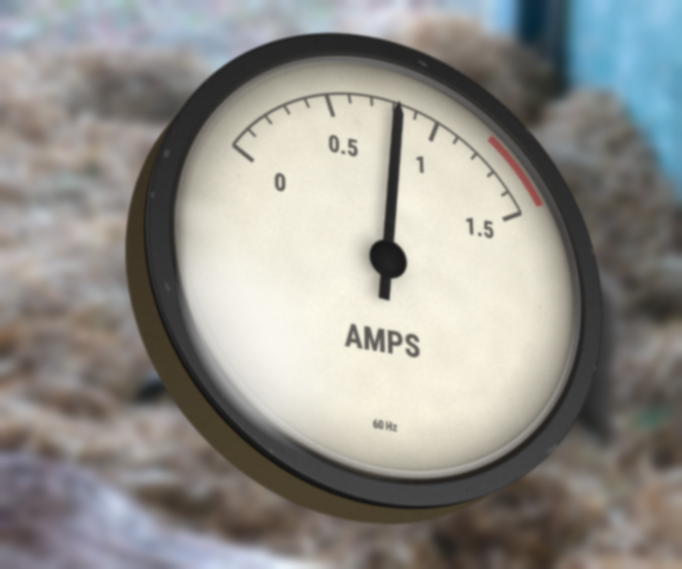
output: A 0.8
